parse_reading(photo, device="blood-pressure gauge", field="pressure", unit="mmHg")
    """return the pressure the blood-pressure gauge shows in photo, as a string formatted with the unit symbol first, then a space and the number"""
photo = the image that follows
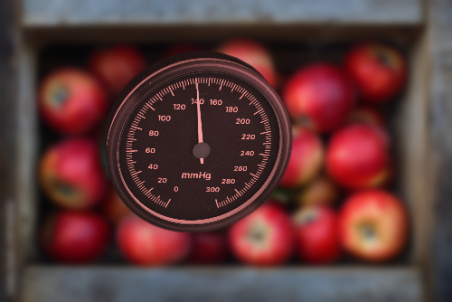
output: mmHg 140
